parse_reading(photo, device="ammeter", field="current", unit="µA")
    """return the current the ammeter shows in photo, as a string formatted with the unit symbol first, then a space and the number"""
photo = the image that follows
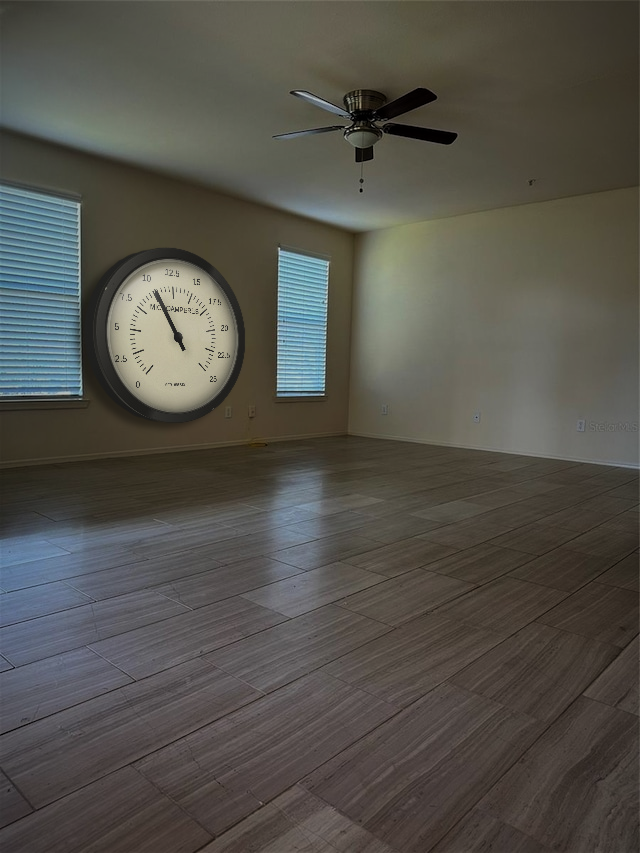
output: µA 10
